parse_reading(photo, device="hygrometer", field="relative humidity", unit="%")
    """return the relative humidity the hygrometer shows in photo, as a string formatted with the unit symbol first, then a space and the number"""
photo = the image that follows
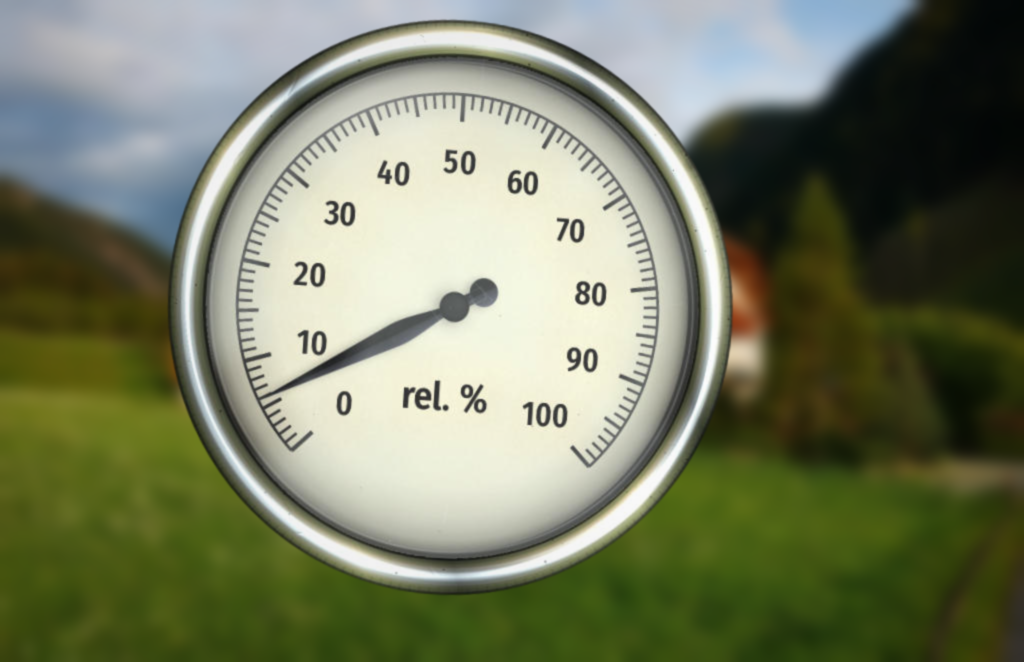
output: % 6
